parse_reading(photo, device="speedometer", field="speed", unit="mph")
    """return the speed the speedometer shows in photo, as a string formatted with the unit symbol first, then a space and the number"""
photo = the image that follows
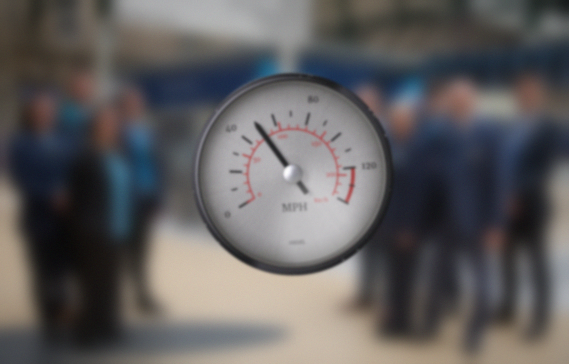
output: mph 50
